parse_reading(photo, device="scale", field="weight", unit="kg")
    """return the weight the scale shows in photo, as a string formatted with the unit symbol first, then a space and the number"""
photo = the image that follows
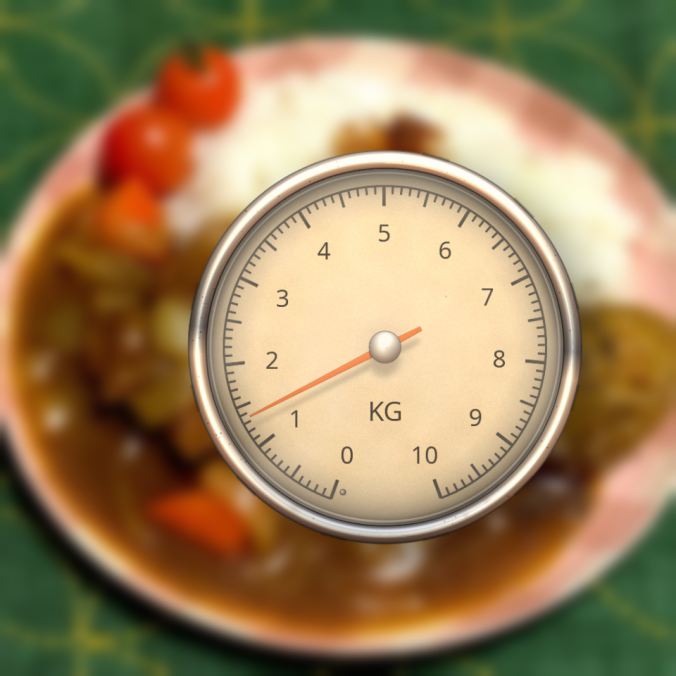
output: kg 1.35
